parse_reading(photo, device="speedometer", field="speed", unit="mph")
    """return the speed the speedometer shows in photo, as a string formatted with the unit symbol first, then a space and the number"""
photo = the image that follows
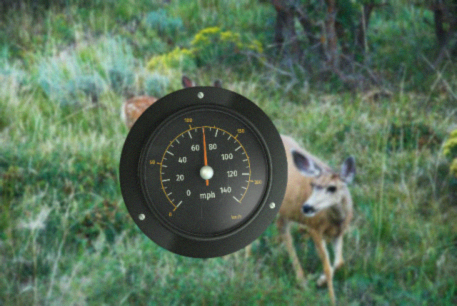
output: mph 70
